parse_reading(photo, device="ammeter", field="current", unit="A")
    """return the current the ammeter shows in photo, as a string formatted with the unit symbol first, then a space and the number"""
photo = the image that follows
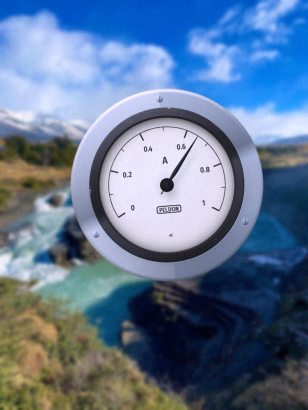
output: A 0.65
